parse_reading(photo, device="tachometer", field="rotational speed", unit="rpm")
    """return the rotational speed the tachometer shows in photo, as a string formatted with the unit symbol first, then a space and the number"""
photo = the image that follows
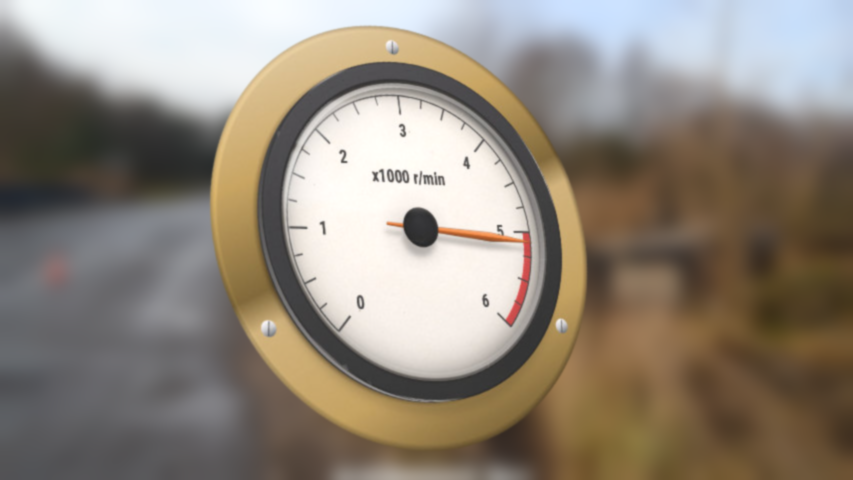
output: rpm 5125
